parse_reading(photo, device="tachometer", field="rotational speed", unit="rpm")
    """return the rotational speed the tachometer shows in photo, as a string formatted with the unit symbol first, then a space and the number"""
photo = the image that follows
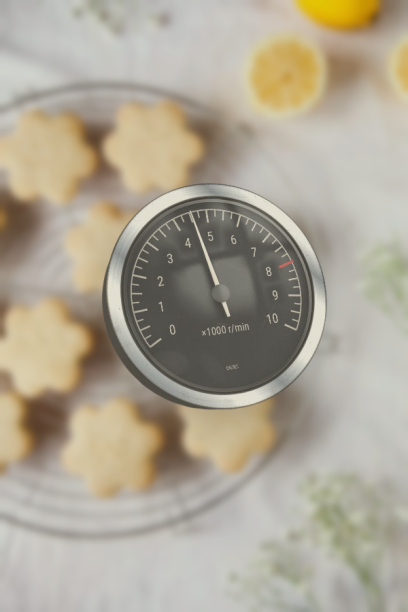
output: rpm 4500
